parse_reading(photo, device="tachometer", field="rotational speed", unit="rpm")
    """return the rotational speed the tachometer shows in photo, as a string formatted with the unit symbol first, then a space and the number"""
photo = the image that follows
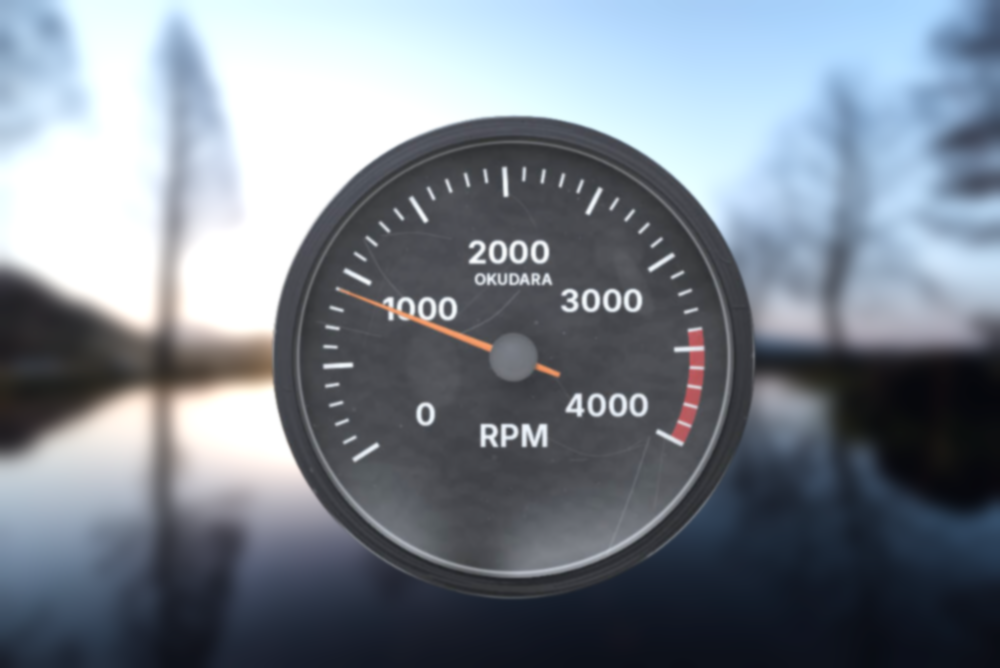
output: rpm 900
